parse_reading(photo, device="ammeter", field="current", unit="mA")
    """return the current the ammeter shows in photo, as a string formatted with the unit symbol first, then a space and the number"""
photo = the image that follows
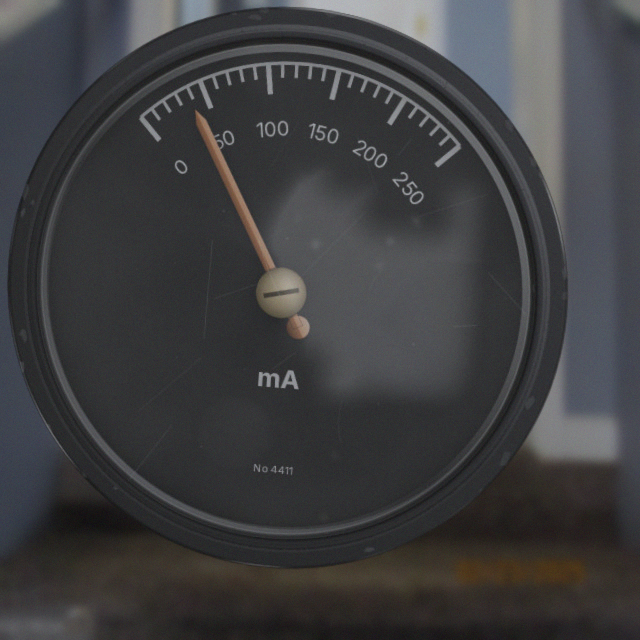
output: mA 40
